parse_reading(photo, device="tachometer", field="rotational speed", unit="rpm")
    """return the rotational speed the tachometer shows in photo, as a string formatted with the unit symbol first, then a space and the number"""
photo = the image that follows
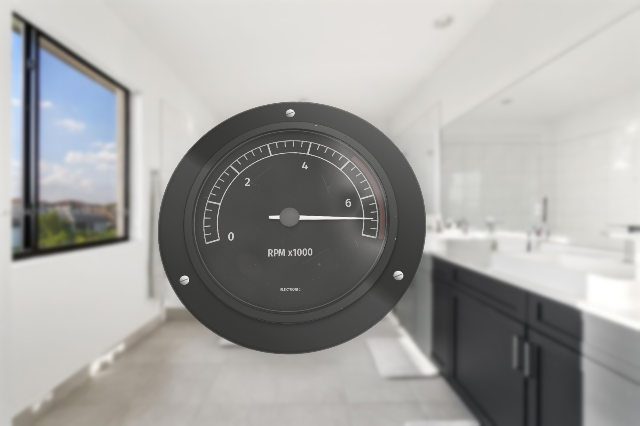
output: rpm 6600
